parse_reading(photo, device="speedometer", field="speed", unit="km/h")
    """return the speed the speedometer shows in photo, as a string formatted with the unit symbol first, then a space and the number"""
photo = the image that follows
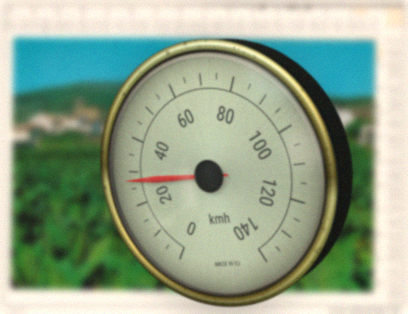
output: km/h 27.5
